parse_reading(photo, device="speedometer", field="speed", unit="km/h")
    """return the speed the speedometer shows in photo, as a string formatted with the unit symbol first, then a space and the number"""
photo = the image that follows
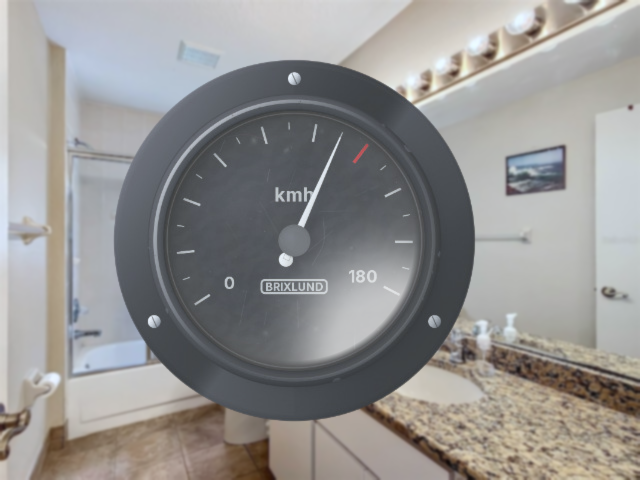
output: km/h 110
